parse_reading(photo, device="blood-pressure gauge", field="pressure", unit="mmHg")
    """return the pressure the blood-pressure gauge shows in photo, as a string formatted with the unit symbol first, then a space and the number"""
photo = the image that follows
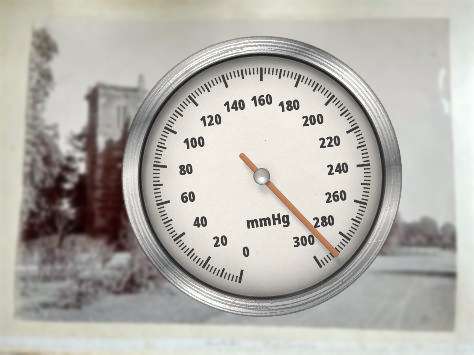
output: mmHg 290
